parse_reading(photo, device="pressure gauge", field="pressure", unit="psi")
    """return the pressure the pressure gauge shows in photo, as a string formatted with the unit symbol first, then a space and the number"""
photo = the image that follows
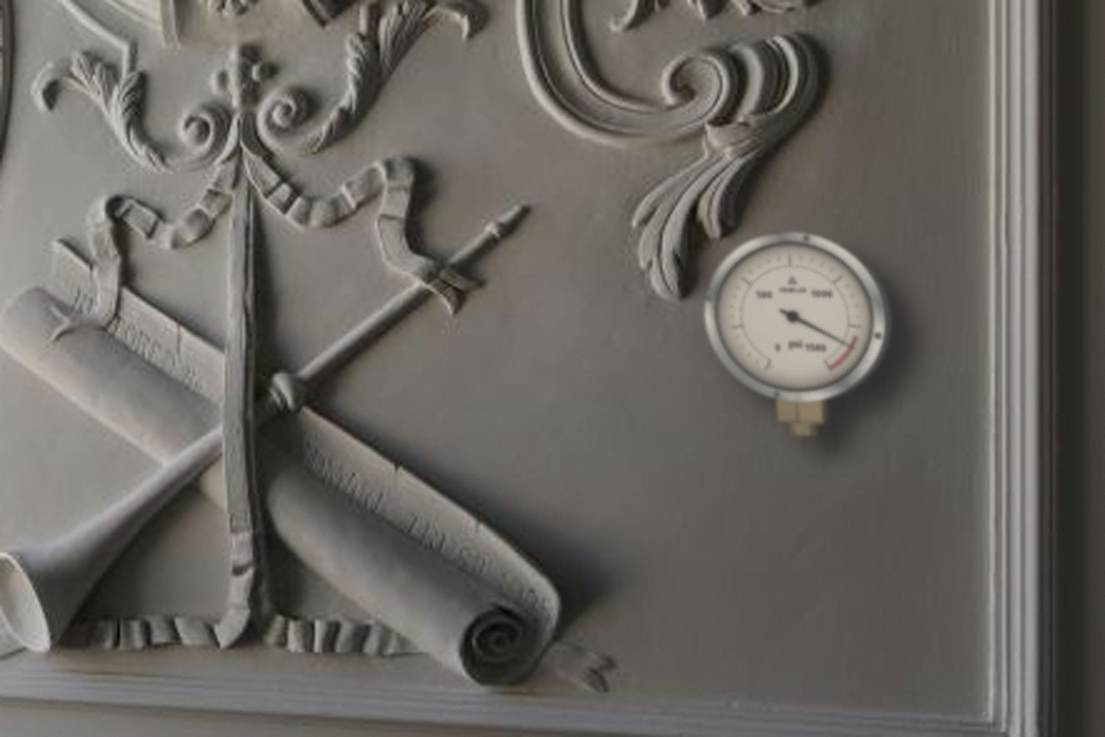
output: psi 1350
